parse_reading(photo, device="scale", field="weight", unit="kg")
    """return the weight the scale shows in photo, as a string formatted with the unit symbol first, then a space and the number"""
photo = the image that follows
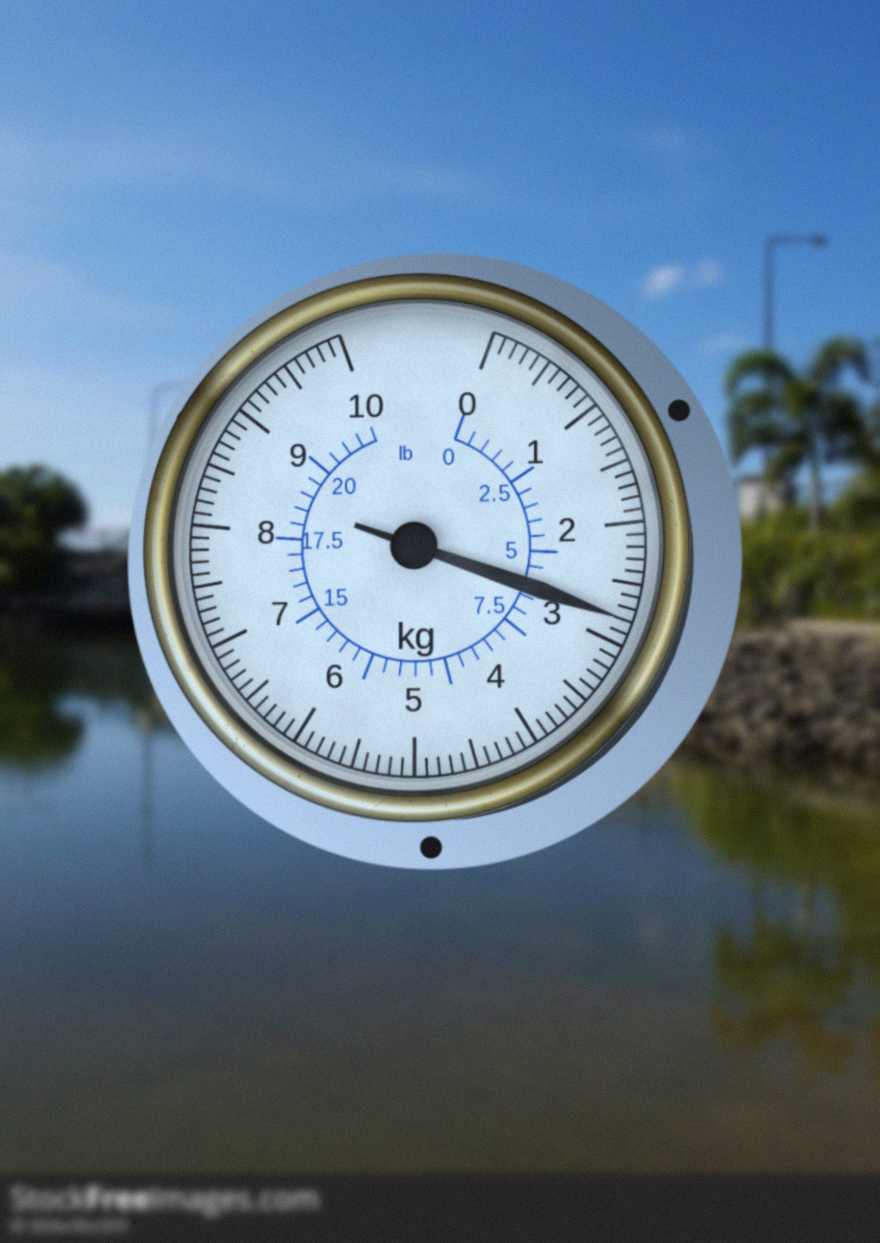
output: kg 2.8
